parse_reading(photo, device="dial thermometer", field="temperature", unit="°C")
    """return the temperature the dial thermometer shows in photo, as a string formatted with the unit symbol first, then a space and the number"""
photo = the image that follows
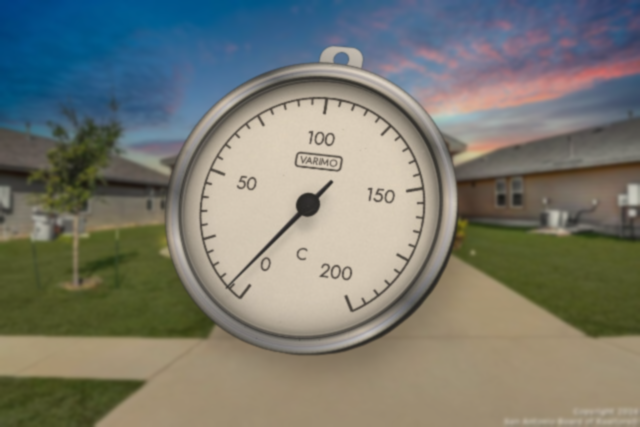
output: °C 5
